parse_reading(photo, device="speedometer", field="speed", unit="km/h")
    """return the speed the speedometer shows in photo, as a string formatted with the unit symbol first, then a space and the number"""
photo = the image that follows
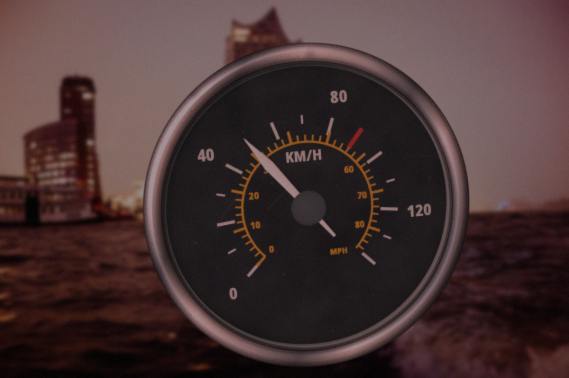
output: km/h 50
